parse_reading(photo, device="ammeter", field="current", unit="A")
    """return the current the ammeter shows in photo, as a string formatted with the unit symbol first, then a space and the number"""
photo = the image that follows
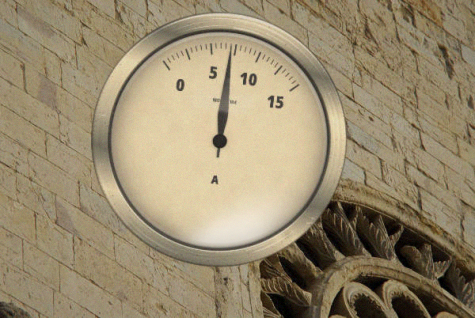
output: A 7
